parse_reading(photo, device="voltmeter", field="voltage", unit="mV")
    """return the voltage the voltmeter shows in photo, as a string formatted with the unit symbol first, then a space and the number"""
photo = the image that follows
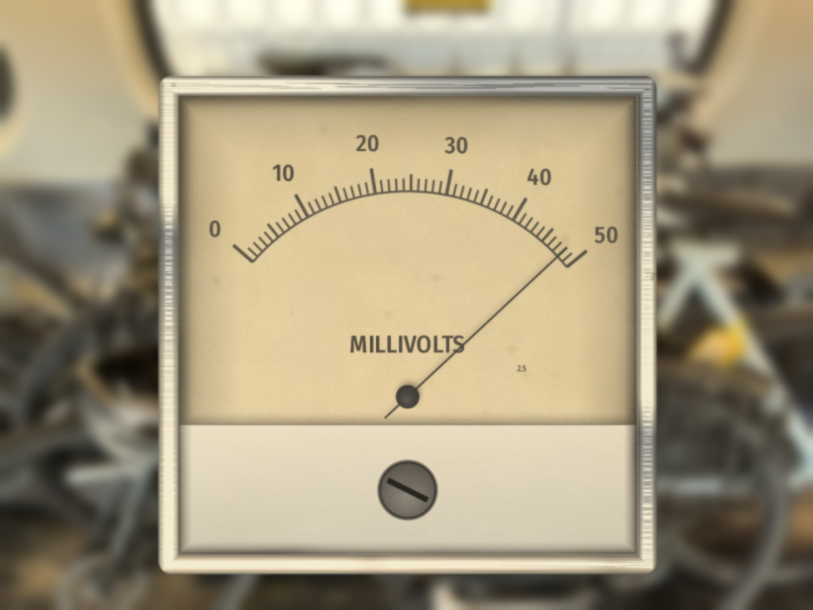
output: mV 48
